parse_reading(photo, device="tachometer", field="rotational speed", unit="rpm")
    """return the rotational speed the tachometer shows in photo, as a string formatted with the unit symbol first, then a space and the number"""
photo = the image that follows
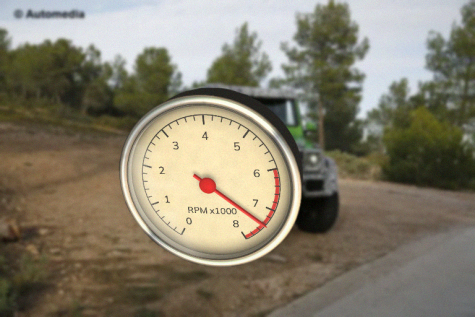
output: rpm 7400
